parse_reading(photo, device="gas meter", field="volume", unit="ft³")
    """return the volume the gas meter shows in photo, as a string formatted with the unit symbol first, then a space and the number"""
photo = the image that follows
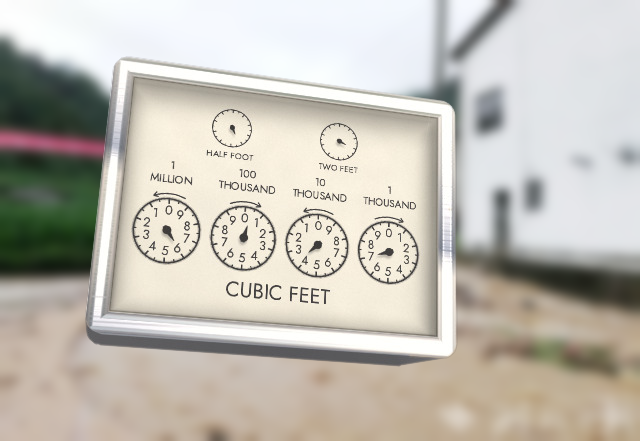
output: ft³ 603700
